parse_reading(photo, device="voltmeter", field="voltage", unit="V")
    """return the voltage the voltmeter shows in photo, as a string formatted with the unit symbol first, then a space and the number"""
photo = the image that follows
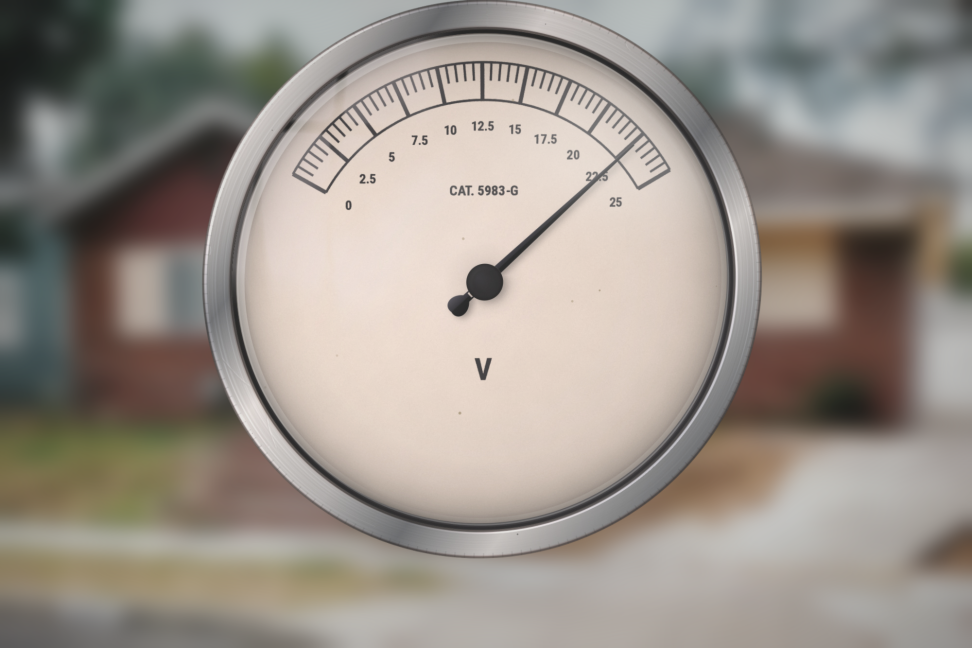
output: V 22.5
